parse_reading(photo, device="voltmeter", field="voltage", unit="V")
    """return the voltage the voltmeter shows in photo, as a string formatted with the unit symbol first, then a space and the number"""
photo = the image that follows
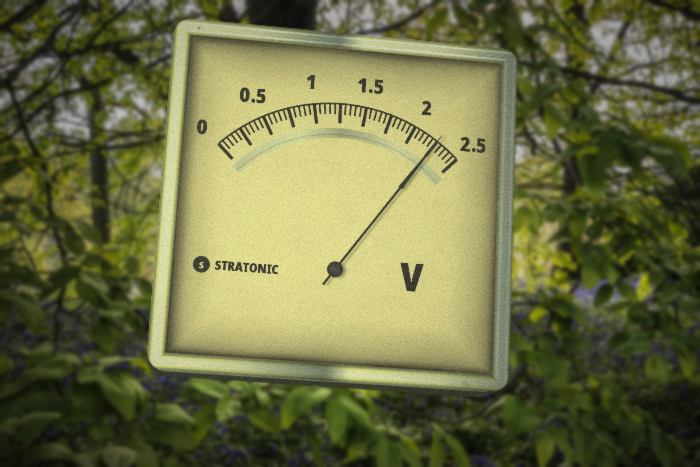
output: V 2.25
